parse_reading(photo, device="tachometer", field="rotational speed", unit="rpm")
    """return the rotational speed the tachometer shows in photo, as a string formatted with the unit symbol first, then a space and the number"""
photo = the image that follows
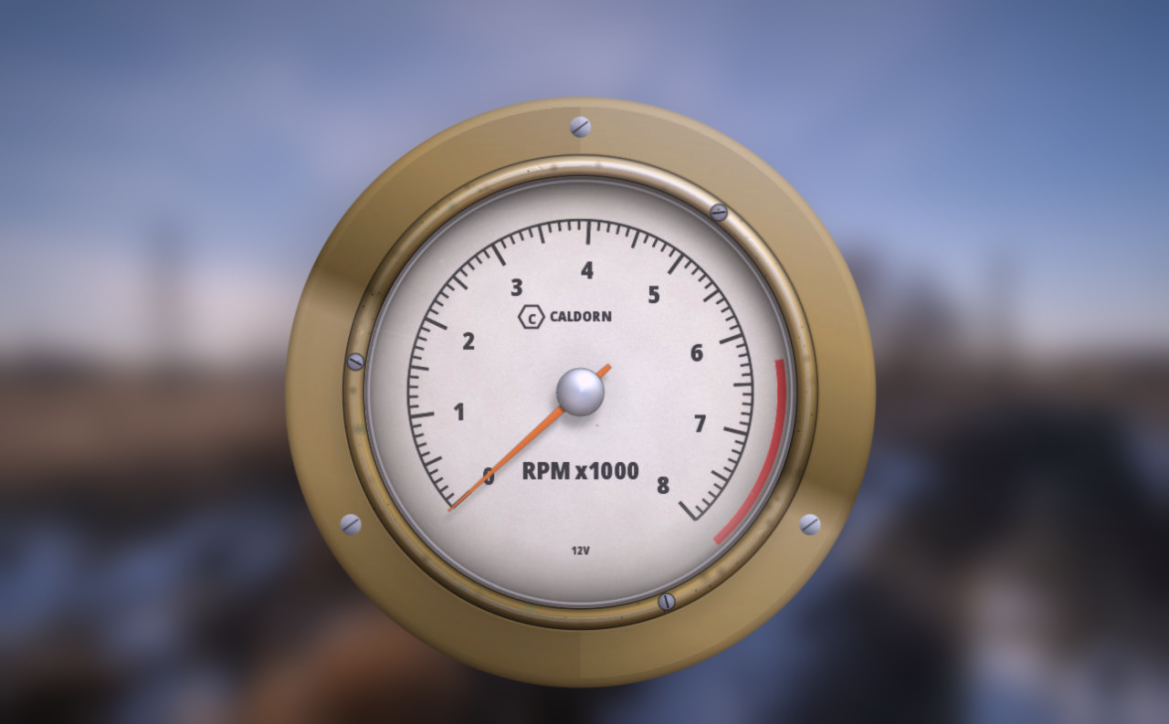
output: rpm 0
